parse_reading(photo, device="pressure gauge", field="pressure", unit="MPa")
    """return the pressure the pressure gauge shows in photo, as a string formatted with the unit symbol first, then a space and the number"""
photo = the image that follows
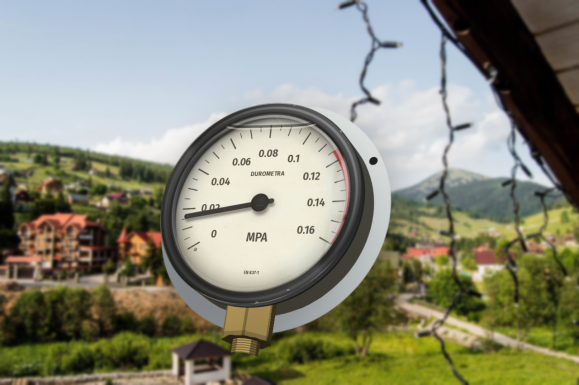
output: MPa 0.015
